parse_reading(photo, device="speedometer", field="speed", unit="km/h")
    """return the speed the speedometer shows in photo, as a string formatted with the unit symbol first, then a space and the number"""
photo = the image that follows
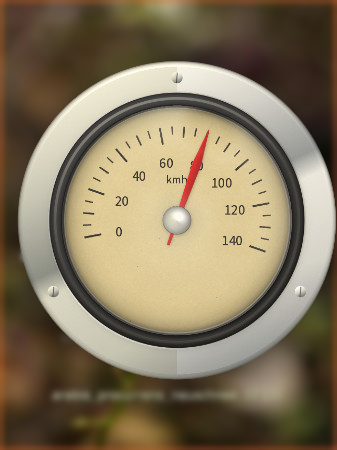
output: km/h 80
